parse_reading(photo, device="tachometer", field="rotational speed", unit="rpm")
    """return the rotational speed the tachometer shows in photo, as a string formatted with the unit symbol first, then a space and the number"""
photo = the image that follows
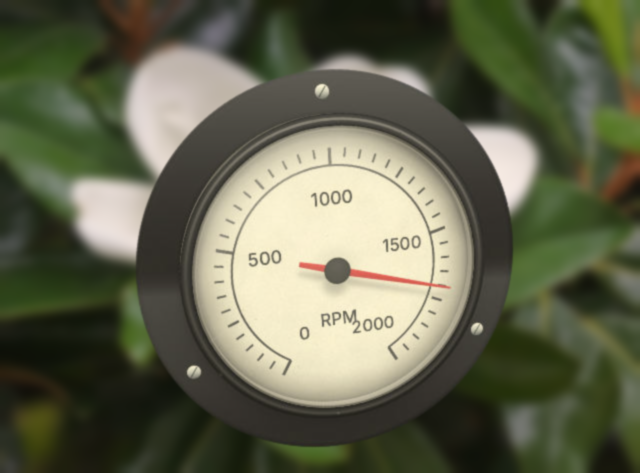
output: rpm 1700
